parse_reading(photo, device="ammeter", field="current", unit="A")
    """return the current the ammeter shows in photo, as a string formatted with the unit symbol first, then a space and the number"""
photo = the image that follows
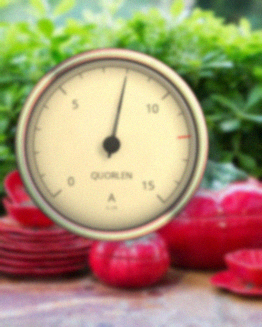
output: A 8
